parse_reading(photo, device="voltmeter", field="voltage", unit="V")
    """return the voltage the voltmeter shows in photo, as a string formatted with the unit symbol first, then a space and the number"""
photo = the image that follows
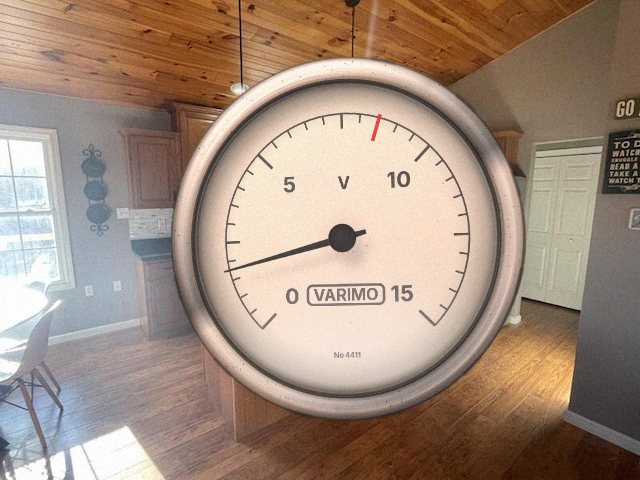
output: V 1.75
